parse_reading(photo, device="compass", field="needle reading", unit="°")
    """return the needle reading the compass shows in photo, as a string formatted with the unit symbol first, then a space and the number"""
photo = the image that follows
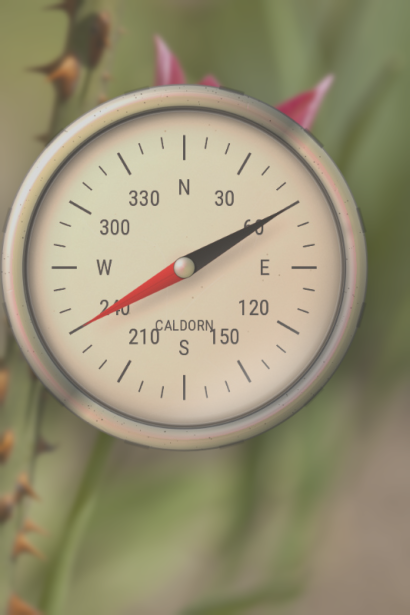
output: ° 240
